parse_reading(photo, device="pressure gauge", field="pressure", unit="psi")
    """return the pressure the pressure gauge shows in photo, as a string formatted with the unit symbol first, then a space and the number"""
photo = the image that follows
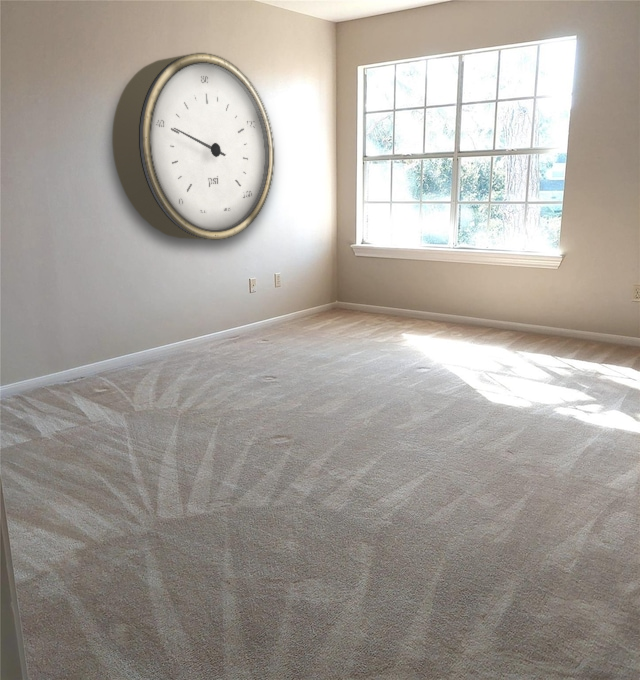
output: psi 40
